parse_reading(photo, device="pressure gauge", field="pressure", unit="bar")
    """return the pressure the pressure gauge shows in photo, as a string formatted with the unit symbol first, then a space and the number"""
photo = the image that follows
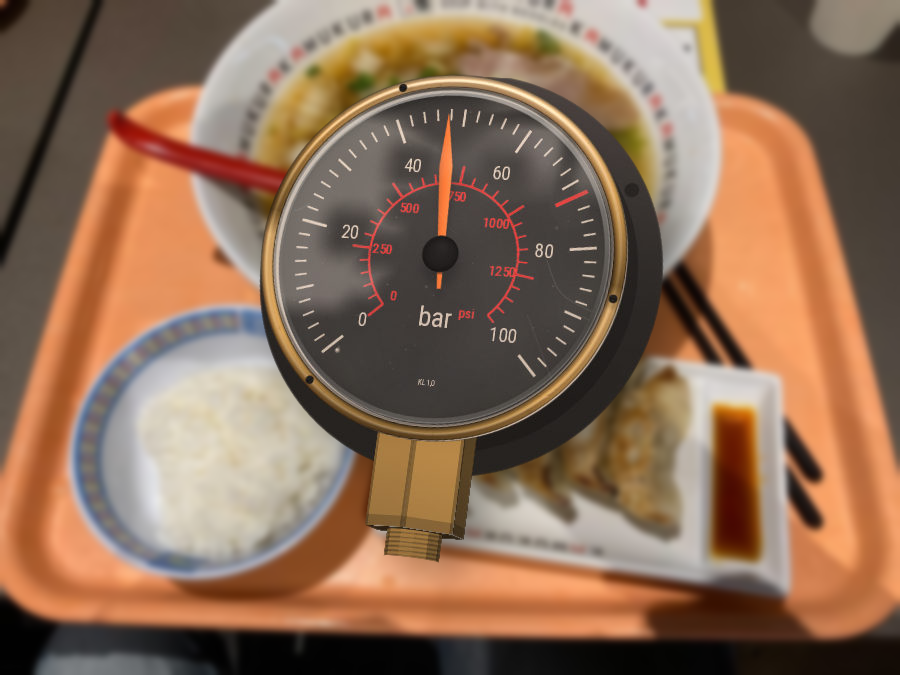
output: bar 48
